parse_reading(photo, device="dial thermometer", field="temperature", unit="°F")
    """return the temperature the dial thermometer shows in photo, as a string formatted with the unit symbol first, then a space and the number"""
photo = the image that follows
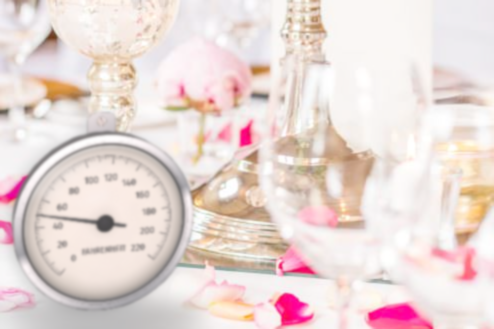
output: °F 50
